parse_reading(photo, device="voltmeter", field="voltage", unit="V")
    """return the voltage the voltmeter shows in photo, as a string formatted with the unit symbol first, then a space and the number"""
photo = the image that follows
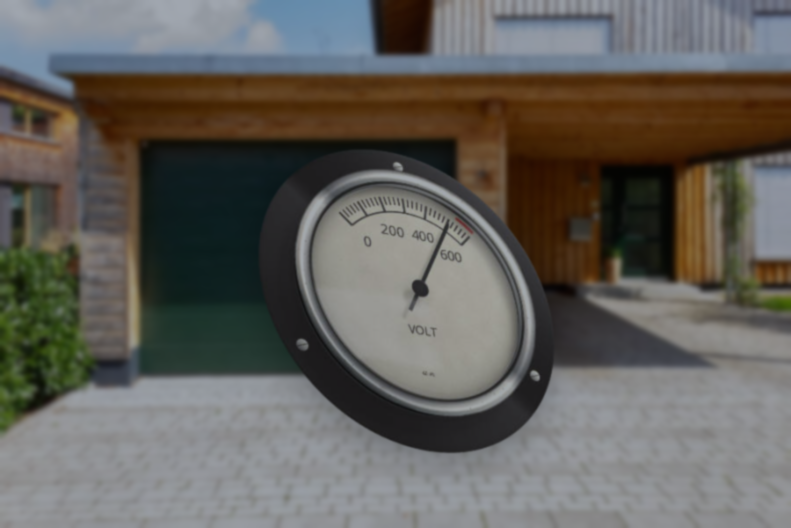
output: V 500
